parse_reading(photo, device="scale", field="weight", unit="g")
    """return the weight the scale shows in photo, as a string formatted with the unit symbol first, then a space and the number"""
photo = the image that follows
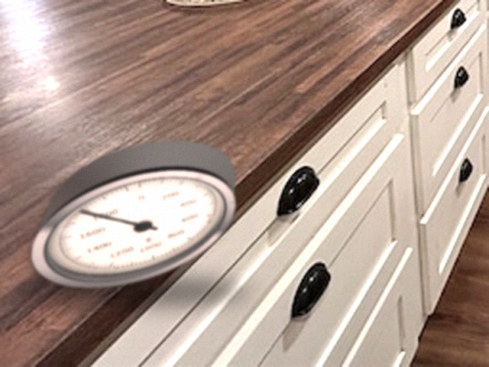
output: g 1800
